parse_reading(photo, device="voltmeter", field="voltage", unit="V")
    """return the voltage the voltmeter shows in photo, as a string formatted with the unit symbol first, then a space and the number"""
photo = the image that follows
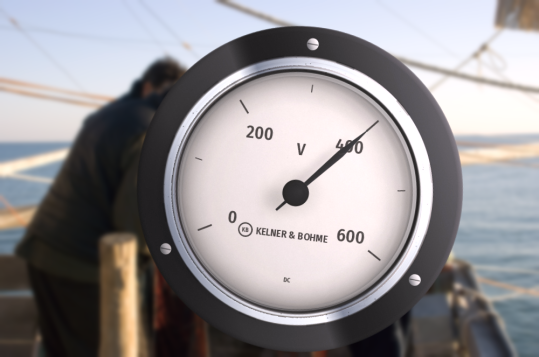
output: V 400
